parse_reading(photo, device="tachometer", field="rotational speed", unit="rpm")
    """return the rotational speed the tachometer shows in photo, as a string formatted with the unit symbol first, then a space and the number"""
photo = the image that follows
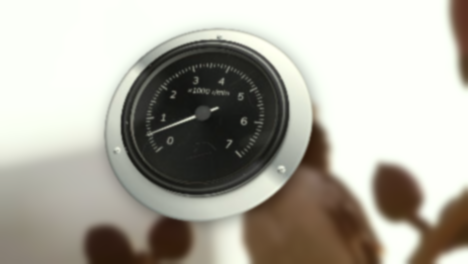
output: rpm 500
